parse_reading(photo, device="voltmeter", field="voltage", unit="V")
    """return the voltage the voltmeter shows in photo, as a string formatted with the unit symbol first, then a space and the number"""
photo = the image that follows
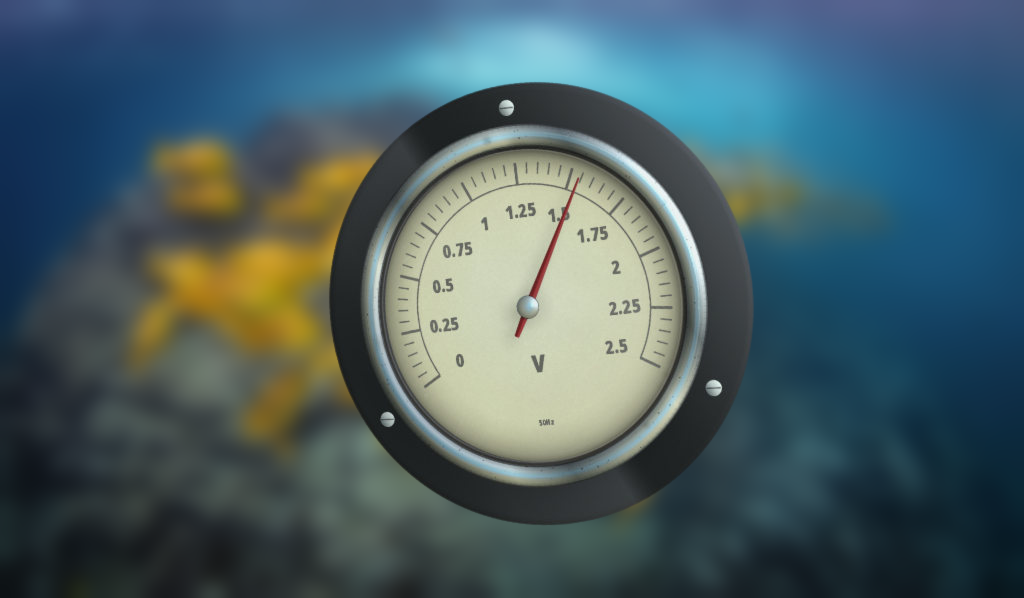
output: V 1.55
